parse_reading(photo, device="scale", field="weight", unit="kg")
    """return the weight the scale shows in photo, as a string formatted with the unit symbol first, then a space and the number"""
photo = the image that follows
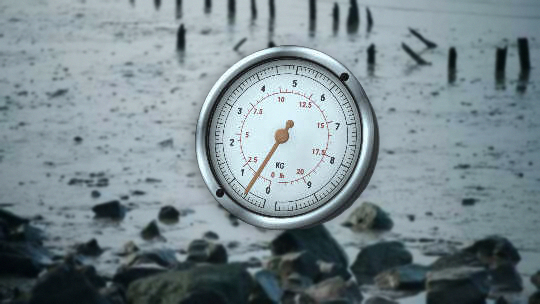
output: kg 0.5
